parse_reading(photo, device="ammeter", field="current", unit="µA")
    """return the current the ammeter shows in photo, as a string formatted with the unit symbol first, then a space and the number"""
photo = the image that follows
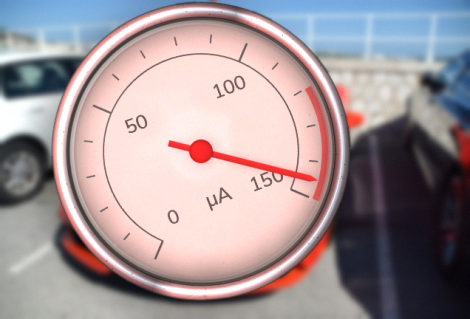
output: µA 145
